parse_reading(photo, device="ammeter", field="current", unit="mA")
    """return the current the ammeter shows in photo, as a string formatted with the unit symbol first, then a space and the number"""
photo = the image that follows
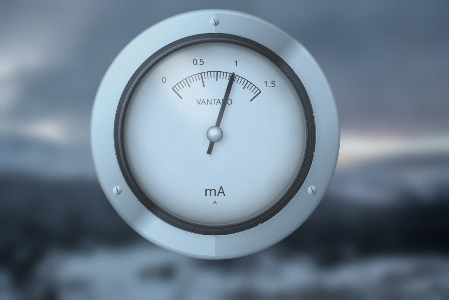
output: mA 1
